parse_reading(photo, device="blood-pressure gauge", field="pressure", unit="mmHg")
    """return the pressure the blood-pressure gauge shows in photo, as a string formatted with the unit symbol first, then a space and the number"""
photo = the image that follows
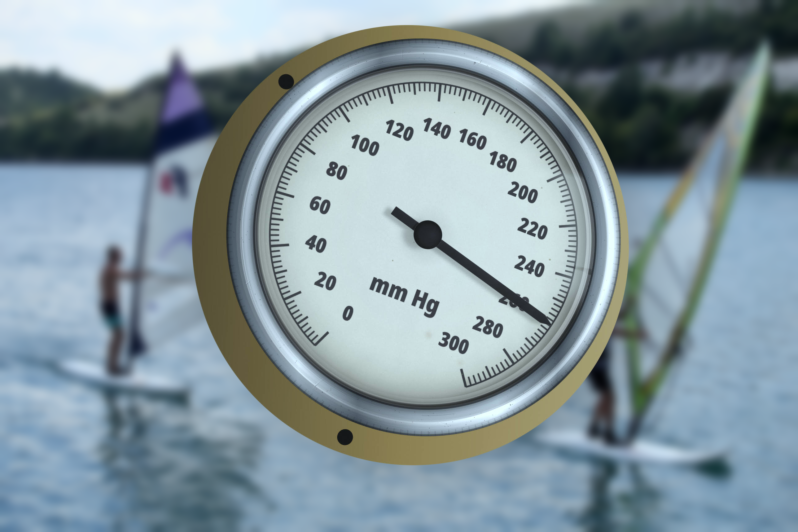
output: mmHg 260
